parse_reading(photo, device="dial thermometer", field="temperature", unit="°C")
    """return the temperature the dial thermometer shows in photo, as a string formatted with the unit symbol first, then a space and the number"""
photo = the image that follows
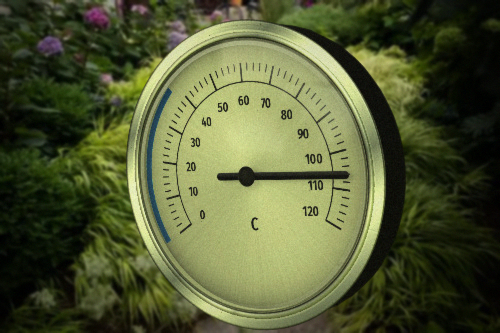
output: °C 106
